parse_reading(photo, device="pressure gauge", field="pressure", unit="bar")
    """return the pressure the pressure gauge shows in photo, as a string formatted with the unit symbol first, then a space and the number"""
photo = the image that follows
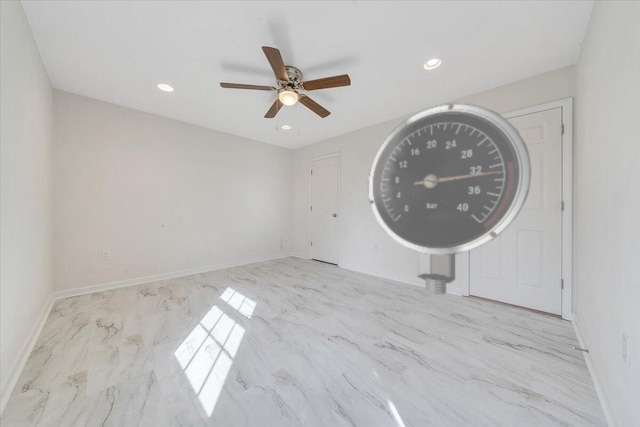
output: bar 33
